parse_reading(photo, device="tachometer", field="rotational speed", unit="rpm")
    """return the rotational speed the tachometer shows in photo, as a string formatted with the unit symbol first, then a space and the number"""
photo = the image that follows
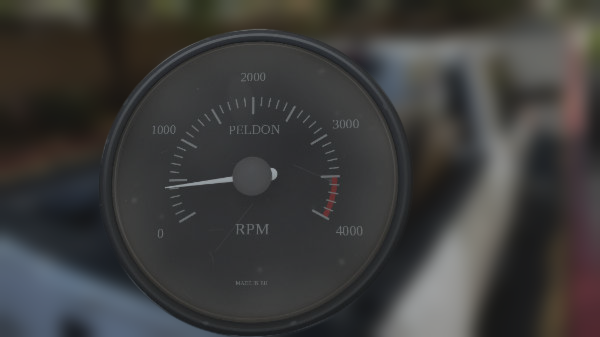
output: rpm 400
